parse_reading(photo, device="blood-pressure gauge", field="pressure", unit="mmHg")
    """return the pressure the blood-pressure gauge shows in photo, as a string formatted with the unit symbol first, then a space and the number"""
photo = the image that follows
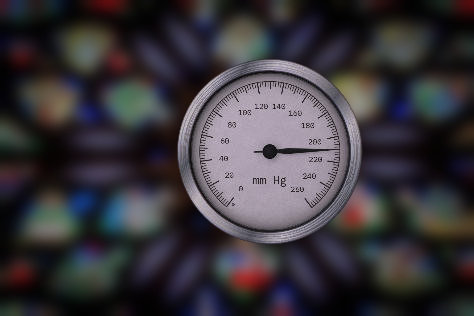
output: mmHg 210
